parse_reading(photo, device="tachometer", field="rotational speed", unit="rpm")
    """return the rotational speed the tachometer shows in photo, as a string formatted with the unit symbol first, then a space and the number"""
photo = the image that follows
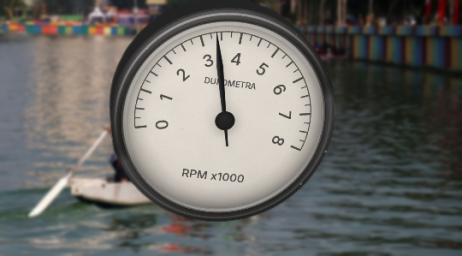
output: rpm 3375
